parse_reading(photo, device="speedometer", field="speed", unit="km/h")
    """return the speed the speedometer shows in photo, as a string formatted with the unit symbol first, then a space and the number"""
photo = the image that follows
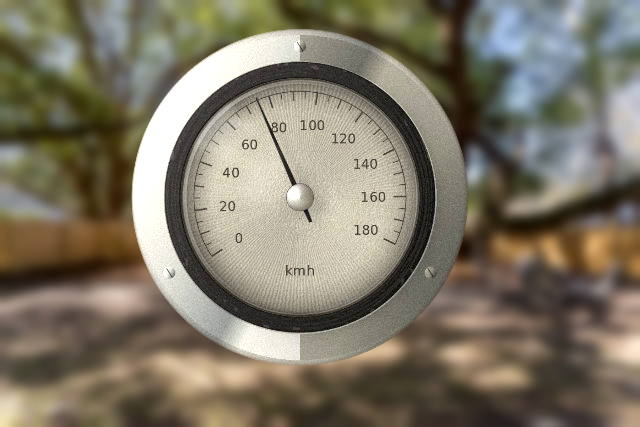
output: km/h 75
